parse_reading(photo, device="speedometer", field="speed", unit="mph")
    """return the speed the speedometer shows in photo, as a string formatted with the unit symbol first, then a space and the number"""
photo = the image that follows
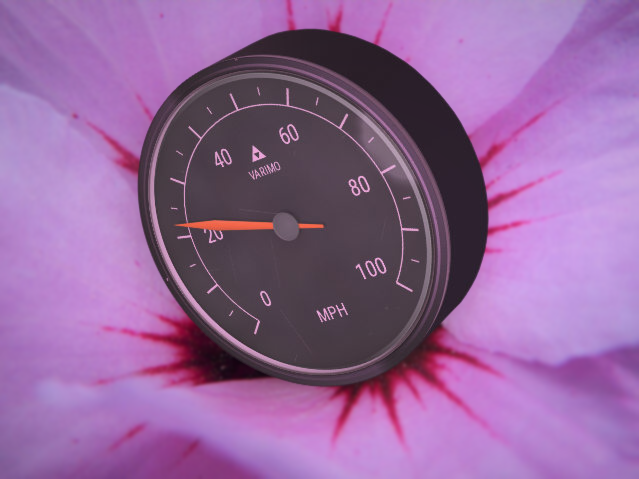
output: mph 22.5
